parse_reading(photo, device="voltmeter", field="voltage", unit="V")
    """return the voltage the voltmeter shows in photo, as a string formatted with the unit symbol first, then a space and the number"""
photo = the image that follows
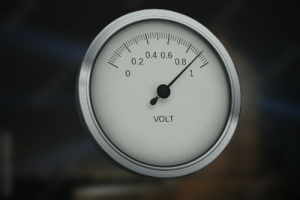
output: V 0.9
